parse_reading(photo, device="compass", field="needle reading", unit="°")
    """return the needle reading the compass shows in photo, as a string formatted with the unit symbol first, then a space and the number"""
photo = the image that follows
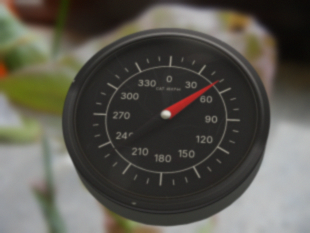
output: ° 50
